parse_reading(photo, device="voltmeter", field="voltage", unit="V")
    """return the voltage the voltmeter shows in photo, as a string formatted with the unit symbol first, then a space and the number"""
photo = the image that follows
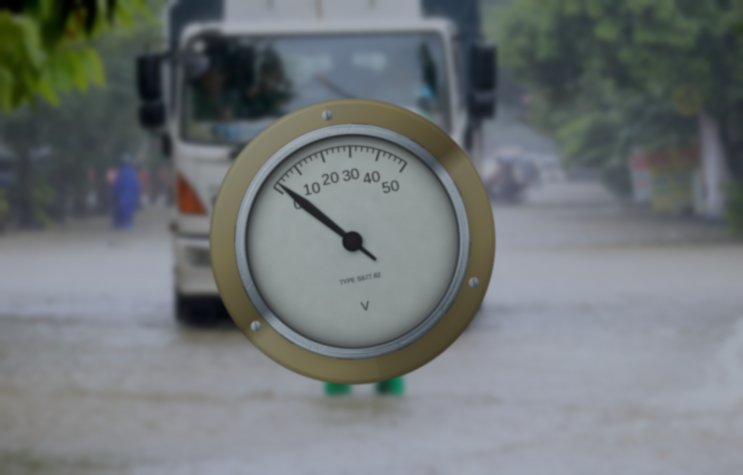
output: V 2
